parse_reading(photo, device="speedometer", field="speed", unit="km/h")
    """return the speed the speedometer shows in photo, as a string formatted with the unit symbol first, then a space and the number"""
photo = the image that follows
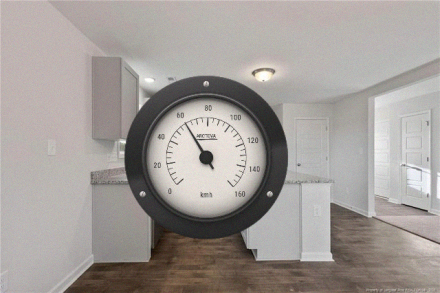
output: km/h 60
